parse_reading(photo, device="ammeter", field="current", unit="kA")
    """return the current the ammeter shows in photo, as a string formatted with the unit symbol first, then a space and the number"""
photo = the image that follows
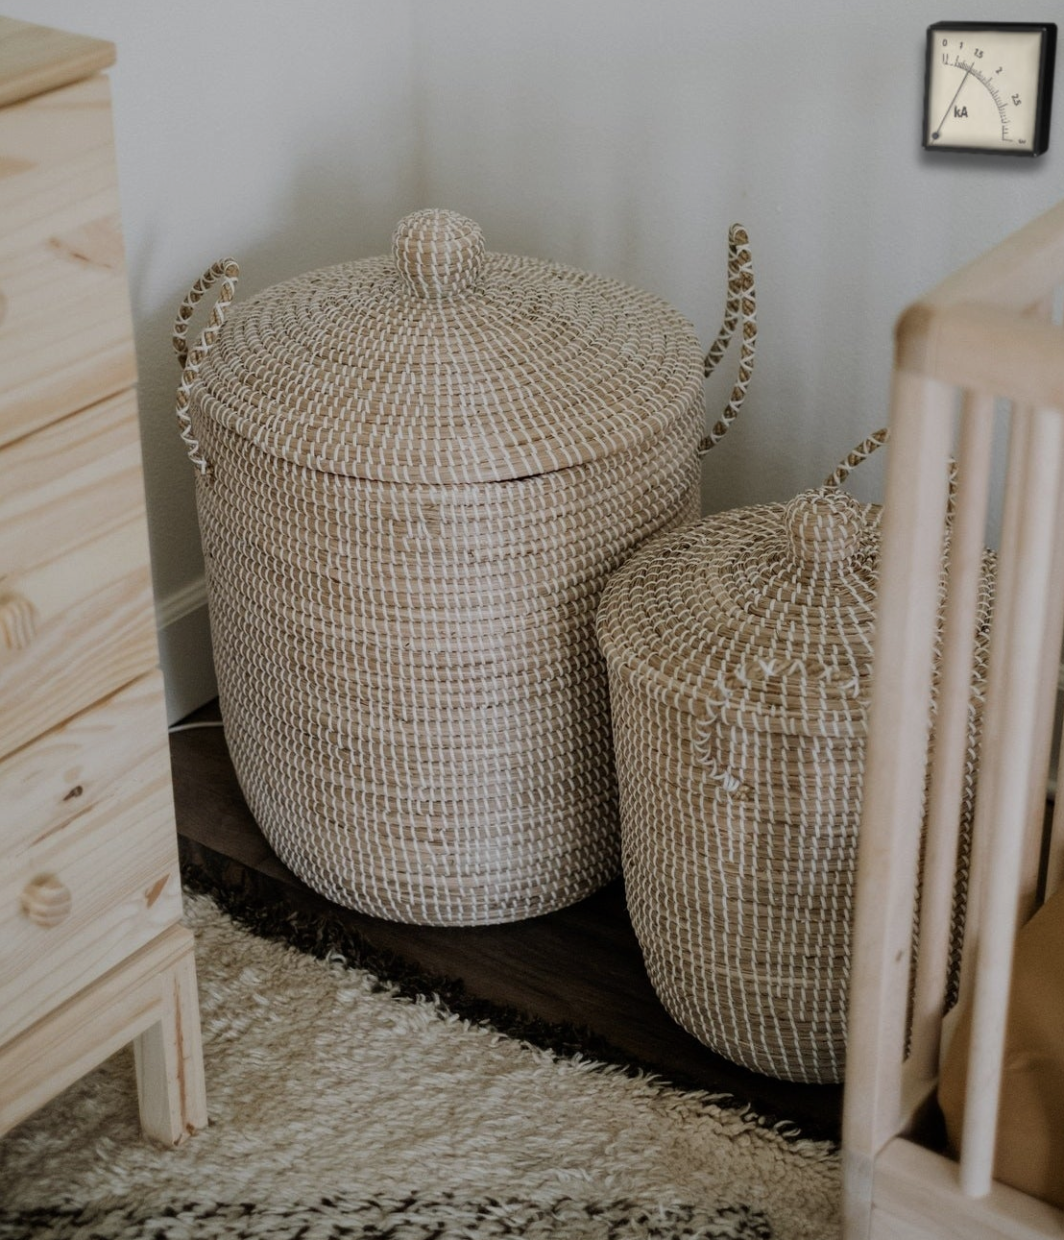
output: kA 1.5
